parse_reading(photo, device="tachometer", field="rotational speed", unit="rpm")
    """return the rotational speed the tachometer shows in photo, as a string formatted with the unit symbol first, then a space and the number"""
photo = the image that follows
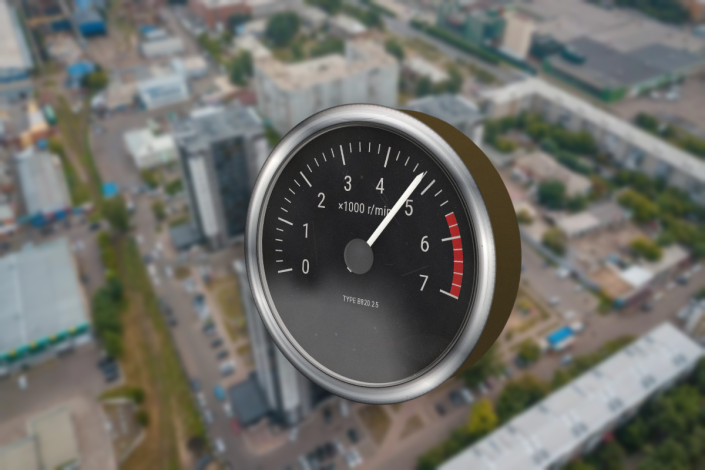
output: rpm 4800
